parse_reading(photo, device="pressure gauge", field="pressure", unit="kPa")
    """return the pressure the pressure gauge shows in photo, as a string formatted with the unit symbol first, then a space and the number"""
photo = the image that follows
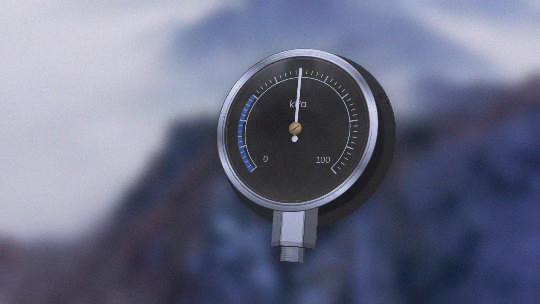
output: kPa 50
